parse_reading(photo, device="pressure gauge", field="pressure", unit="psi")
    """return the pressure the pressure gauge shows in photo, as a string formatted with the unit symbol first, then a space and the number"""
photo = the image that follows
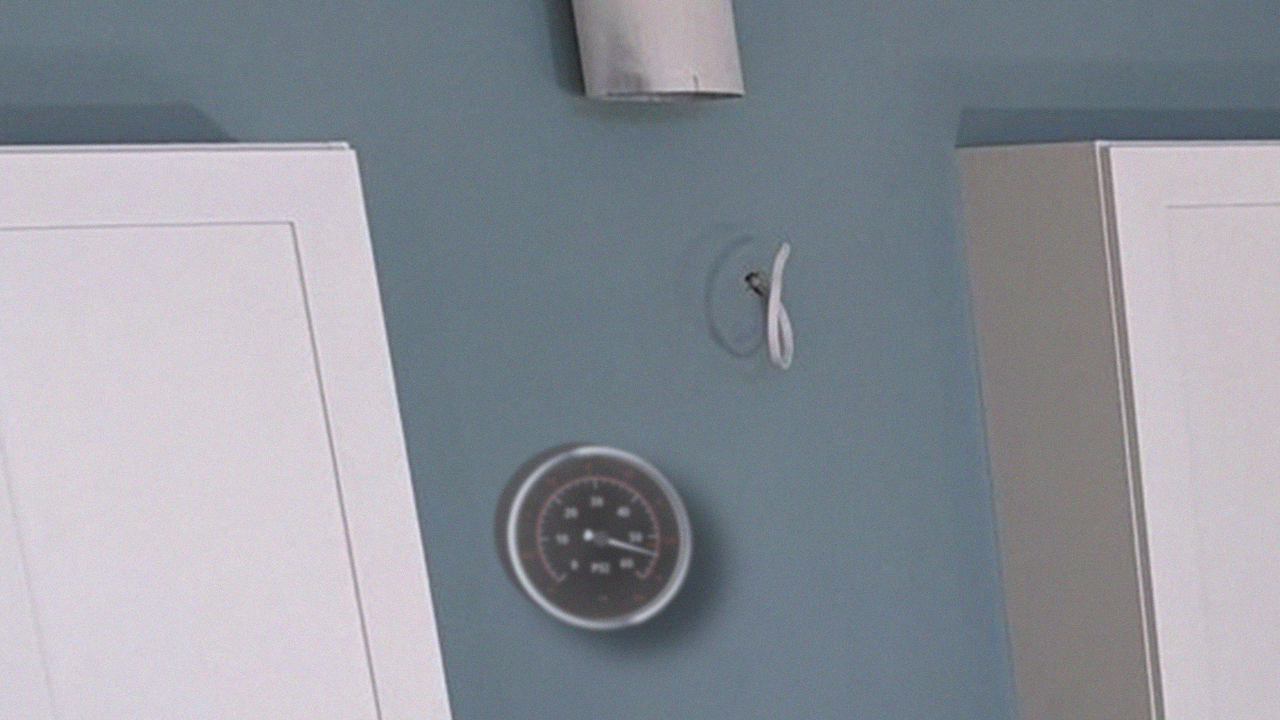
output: psi 54
